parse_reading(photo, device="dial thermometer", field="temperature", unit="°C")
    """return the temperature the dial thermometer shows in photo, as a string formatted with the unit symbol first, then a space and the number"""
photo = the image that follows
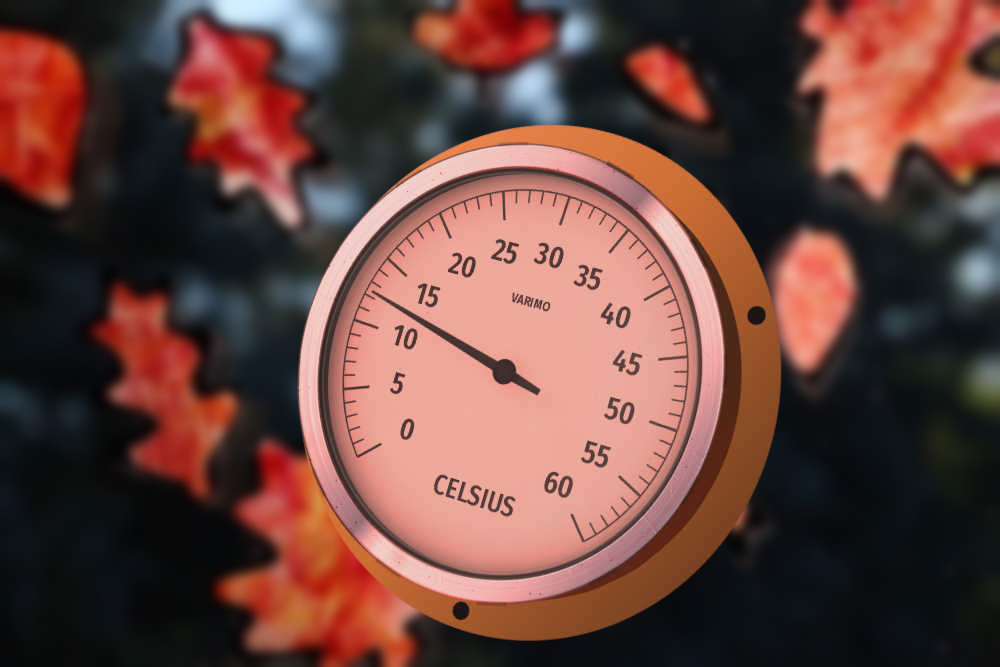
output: °C 12.5
